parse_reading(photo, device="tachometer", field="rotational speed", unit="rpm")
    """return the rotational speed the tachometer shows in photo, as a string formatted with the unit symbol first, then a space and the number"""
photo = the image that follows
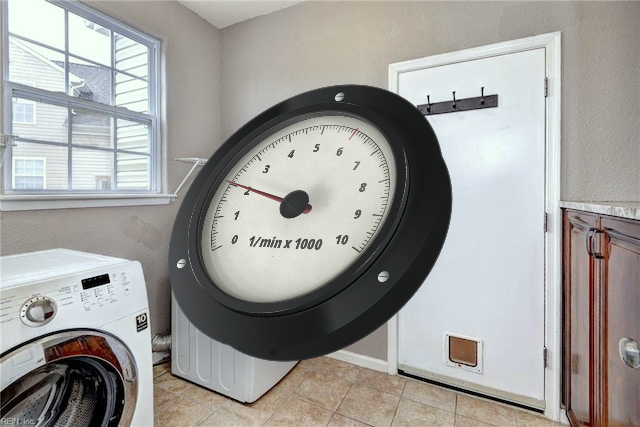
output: rpm 2000
